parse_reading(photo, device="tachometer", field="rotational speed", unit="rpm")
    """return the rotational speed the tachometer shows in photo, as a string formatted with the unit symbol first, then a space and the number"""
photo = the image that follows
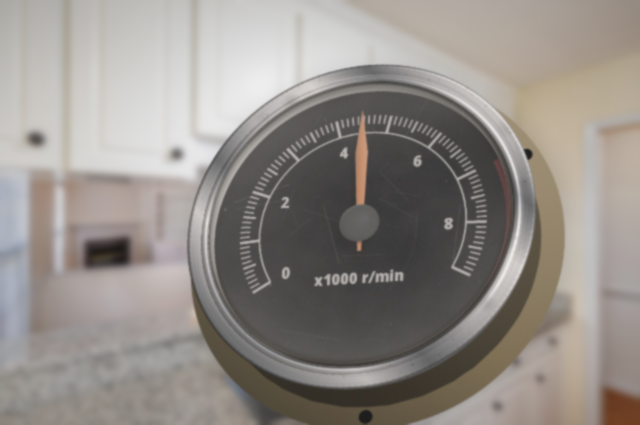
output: rpm 4500
